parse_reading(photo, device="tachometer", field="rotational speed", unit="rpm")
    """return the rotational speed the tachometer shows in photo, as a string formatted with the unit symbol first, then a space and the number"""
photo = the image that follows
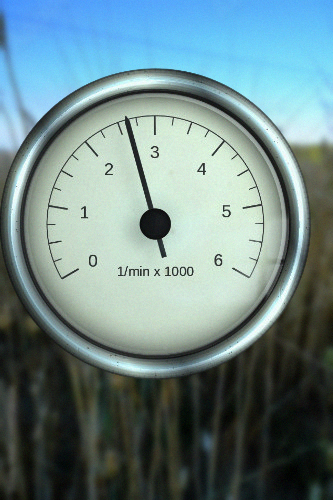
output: rpm 2625
